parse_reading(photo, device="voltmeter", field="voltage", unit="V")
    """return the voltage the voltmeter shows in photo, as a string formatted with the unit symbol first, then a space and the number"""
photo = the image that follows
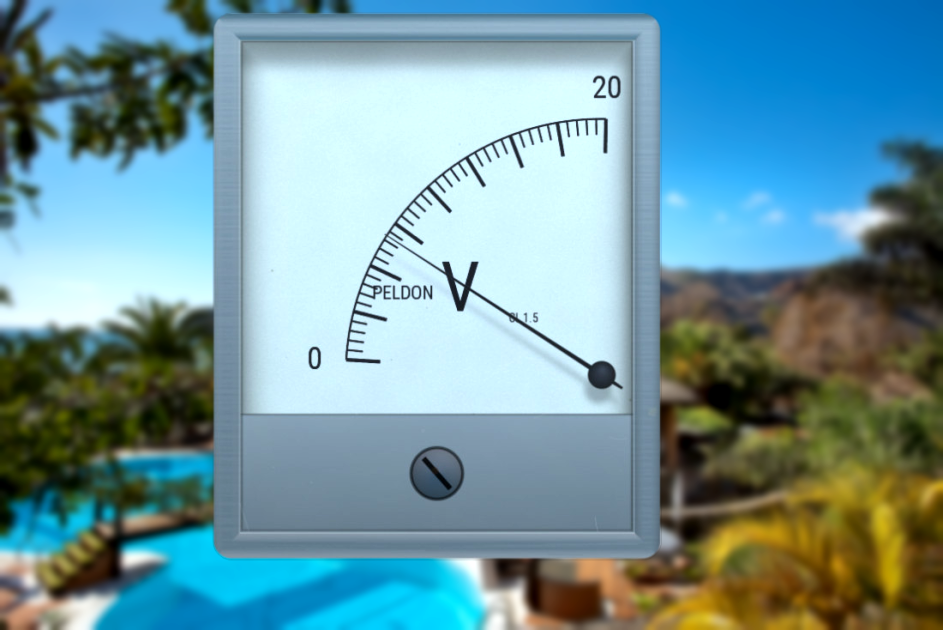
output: V 6.75
